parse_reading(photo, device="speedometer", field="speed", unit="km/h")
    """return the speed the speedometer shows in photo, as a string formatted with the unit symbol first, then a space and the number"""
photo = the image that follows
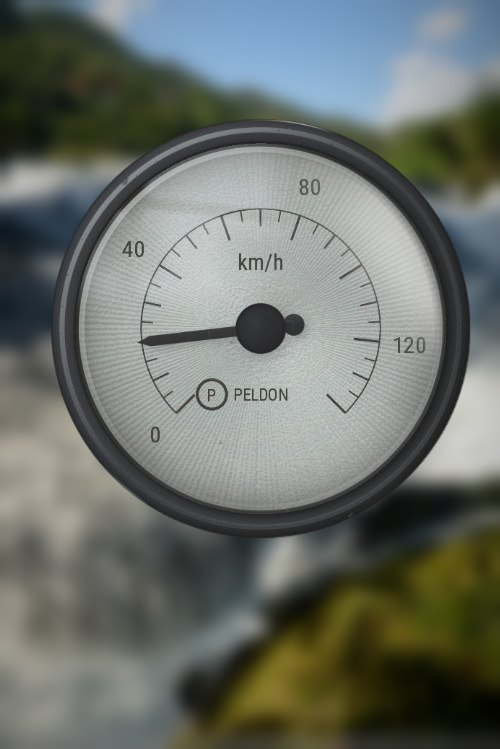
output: km/h 20
